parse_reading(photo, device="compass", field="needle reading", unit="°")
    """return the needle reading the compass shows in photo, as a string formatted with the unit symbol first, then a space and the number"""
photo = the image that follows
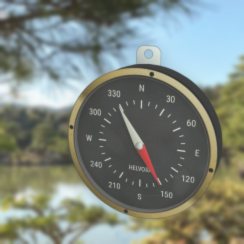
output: ° 150
